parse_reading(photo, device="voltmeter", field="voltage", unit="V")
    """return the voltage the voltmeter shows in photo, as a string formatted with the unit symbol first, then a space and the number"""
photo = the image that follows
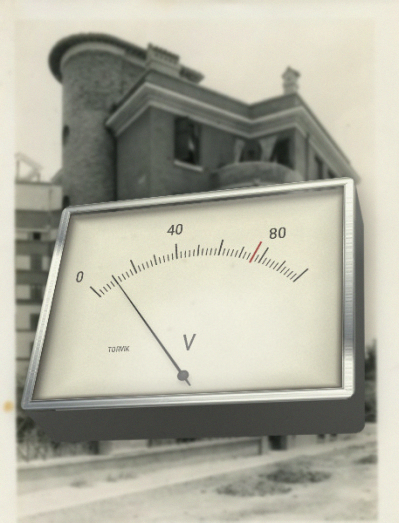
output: V 10
